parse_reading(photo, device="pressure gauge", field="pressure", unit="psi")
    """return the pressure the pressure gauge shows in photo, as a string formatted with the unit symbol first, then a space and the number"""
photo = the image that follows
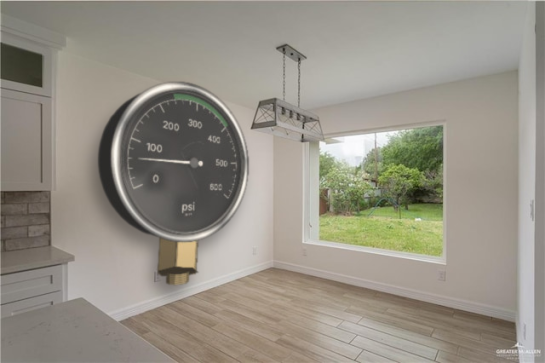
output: psi 60
